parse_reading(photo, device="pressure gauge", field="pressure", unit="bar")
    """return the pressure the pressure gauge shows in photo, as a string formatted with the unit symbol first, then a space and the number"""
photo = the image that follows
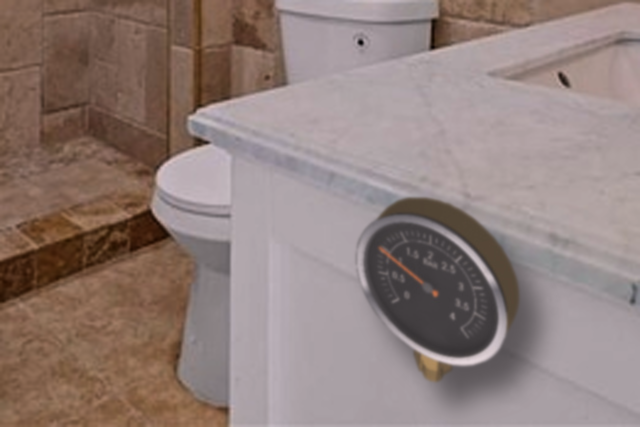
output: bar 1
